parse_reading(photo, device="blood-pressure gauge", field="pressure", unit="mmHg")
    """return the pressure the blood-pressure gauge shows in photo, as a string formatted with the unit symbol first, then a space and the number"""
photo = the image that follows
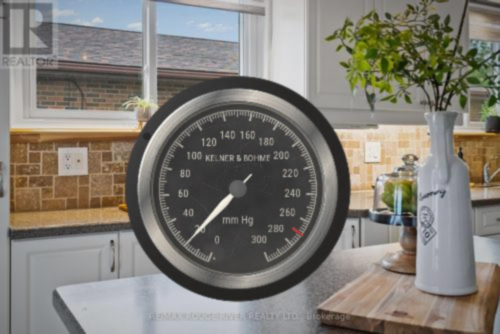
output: mmHg 20
